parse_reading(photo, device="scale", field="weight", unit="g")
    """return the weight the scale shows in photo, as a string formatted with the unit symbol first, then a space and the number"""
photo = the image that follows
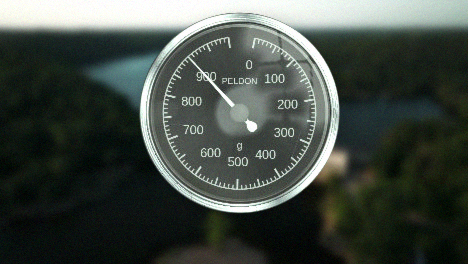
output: g 900
